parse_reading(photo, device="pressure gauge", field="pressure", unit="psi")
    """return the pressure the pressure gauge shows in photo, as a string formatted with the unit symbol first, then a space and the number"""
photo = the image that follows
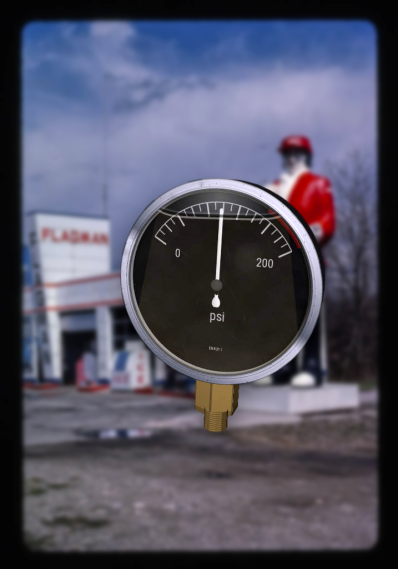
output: psi 100
